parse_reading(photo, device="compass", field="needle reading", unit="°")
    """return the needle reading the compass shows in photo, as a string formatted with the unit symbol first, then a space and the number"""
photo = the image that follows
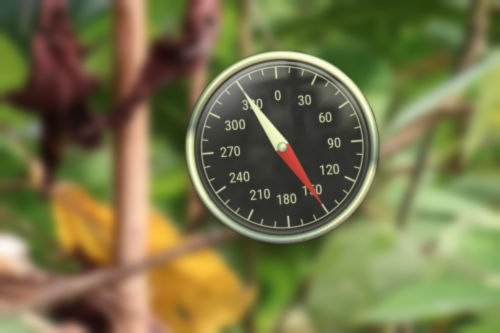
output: ° 150
